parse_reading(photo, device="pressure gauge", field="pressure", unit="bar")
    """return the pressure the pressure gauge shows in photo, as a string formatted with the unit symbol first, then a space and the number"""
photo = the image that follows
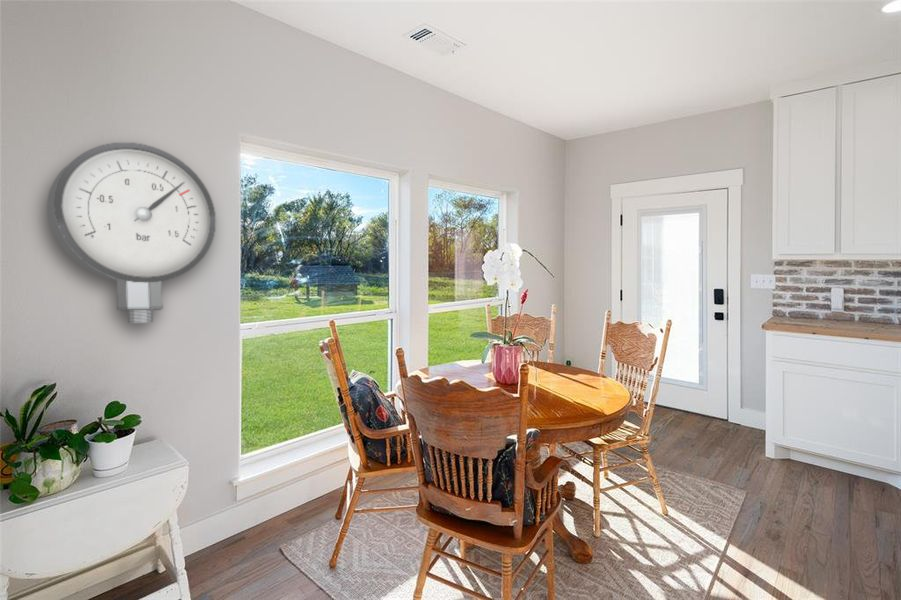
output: bar 0.7
